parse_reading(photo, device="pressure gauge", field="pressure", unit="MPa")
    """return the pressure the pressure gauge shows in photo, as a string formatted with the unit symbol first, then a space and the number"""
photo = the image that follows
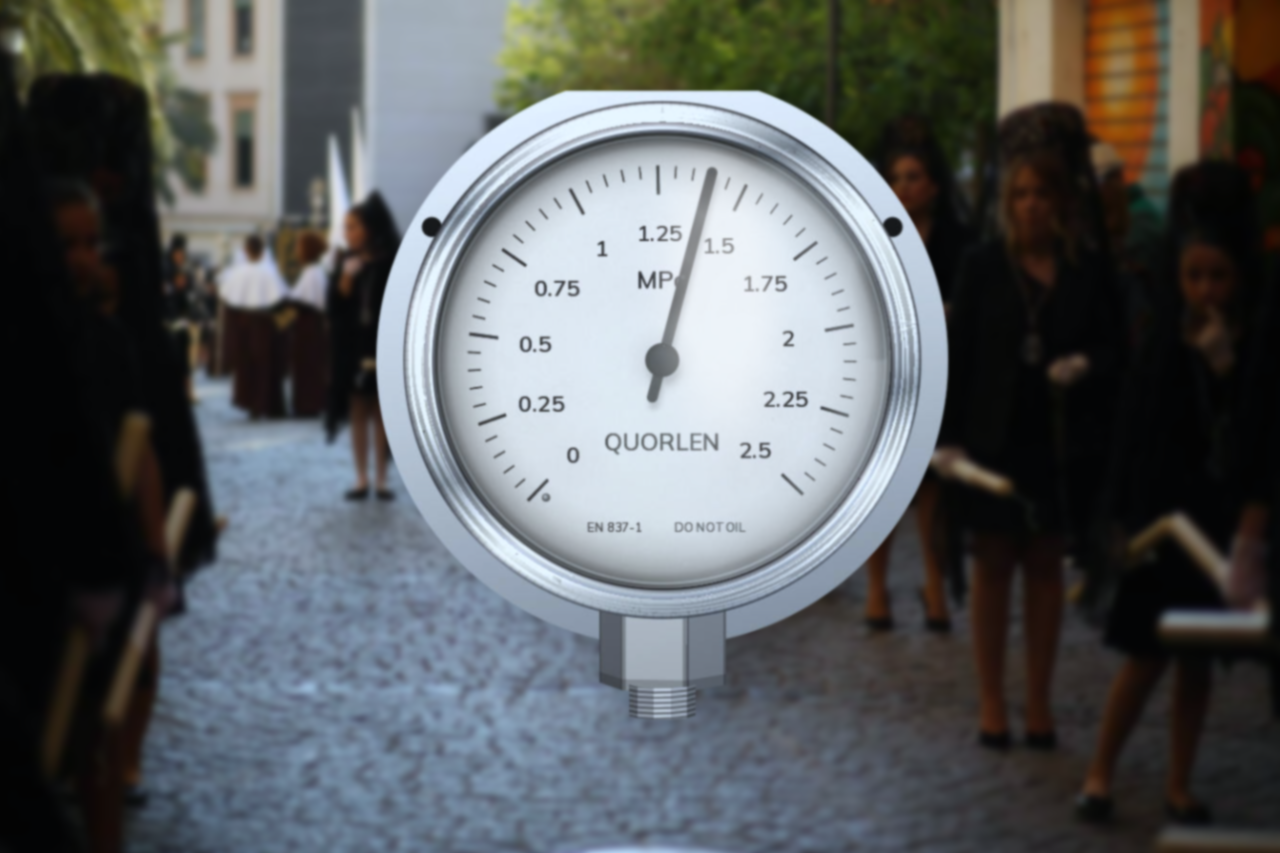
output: MPa 1.4
